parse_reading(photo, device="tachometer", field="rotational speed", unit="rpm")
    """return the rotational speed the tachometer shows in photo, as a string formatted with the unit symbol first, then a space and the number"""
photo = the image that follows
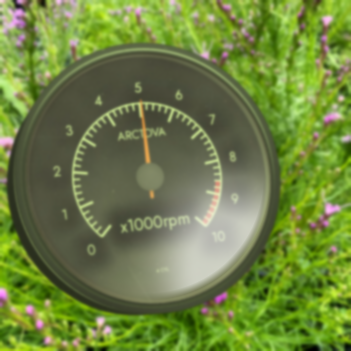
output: rpm 5000
